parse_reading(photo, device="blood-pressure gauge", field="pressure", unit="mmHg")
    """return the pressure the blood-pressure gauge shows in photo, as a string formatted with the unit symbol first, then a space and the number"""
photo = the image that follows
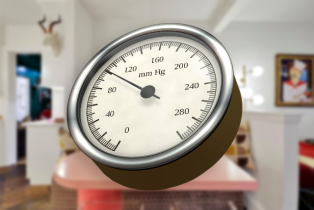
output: mmHg 100
